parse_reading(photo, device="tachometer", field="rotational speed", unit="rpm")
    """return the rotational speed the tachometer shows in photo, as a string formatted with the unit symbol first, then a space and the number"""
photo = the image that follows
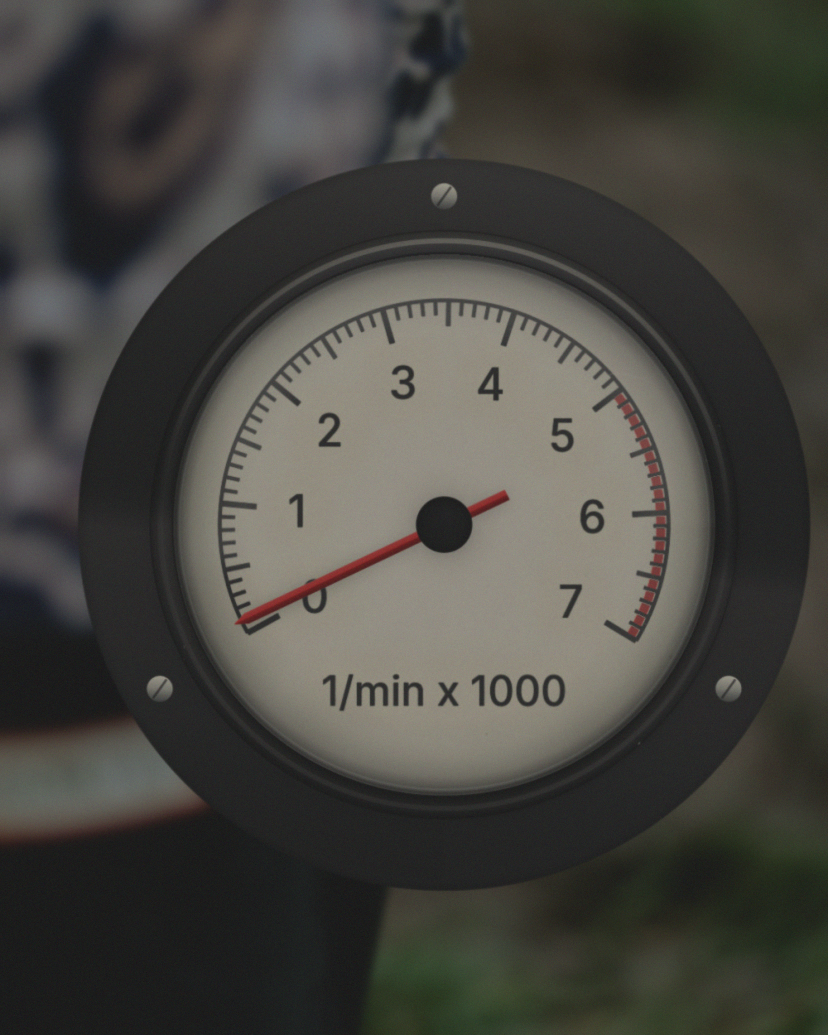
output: rpm 100
